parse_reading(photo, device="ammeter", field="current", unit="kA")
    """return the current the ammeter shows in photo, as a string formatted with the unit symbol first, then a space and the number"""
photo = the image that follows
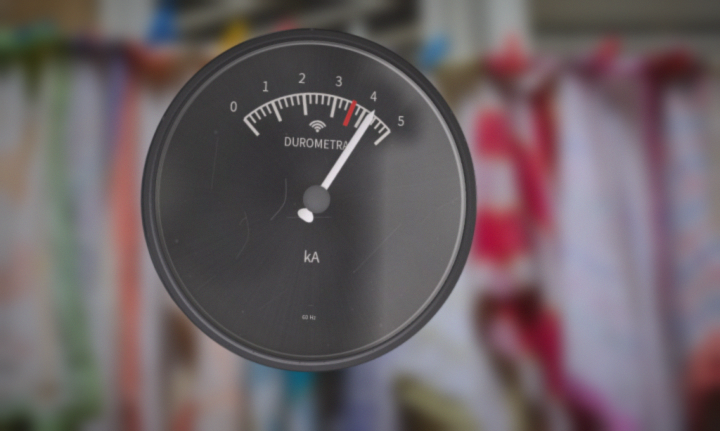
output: kA 4.2
